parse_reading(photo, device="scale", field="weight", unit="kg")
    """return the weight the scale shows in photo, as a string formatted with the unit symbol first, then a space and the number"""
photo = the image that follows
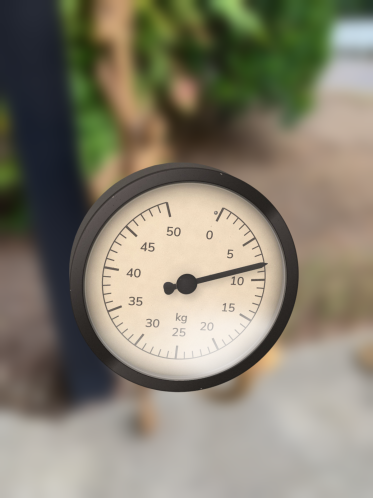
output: kg 8
